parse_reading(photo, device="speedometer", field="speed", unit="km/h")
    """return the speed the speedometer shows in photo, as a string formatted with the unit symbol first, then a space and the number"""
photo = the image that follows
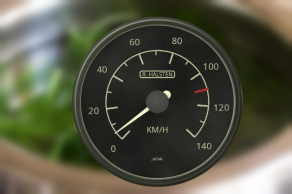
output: km/h 5
